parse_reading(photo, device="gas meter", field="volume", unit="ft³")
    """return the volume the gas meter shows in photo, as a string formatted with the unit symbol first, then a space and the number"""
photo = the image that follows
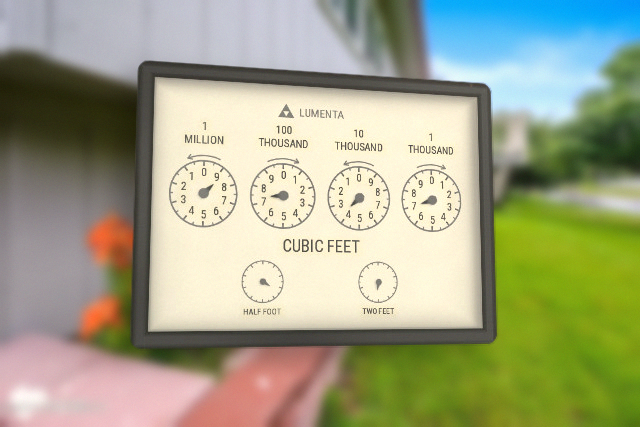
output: ft³ 873700
